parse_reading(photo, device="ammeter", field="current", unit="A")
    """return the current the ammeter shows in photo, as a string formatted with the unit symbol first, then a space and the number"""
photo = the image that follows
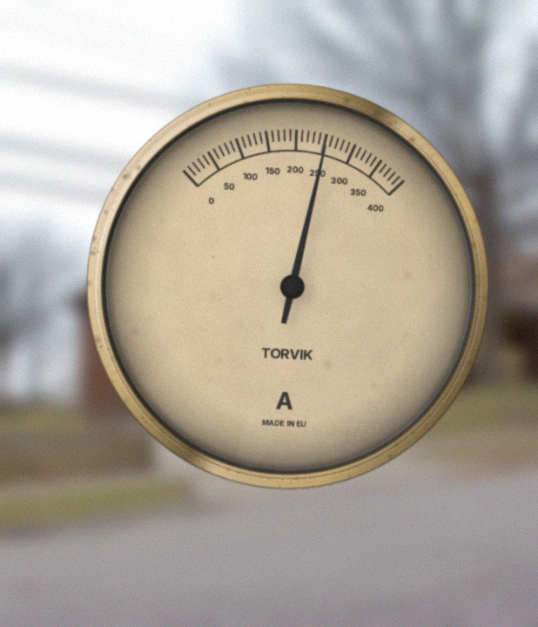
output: A 250
